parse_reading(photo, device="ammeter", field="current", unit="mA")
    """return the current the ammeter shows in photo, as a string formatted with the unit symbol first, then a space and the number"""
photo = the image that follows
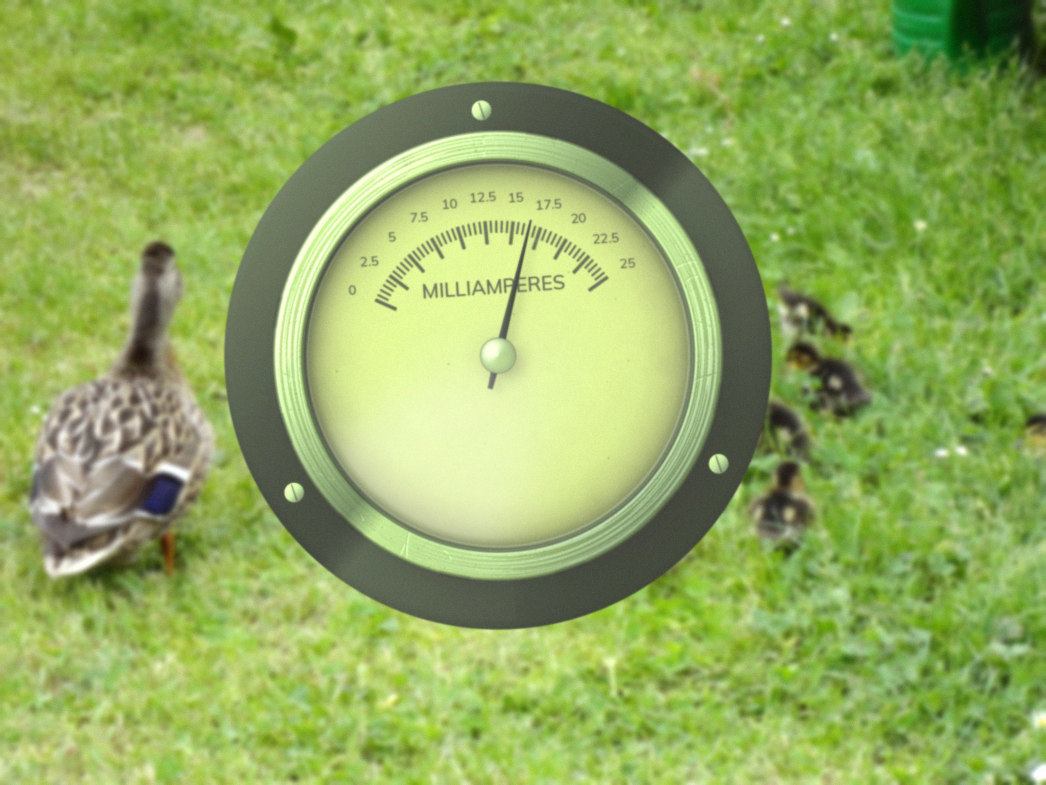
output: mA 16.5
